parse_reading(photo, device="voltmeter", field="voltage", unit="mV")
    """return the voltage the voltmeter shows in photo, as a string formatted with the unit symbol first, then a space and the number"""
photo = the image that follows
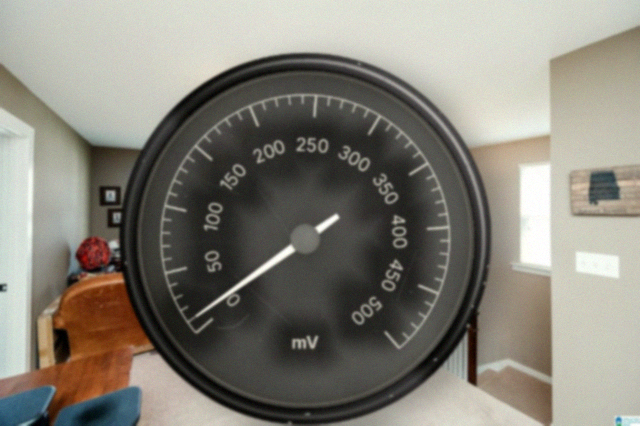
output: mV 10
